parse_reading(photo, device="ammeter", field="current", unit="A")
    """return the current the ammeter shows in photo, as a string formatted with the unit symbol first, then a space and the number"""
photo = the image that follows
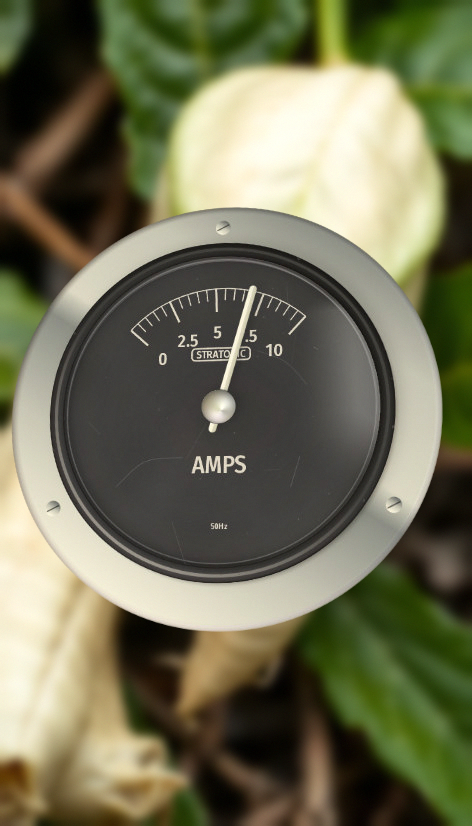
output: A 7
